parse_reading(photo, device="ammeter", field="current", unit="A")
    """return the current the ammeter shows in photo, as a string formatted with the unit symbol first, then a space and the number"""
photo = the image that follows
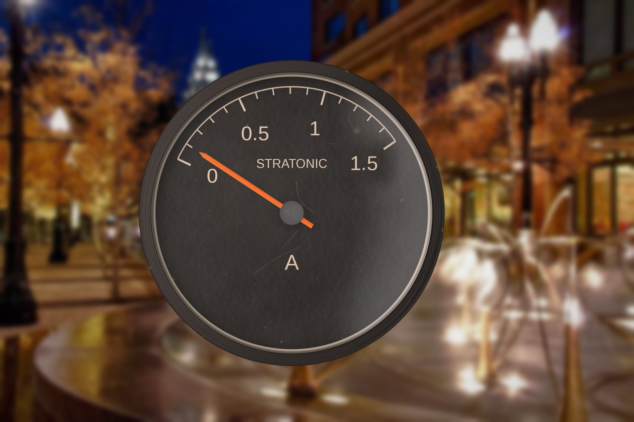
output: A 0.1
